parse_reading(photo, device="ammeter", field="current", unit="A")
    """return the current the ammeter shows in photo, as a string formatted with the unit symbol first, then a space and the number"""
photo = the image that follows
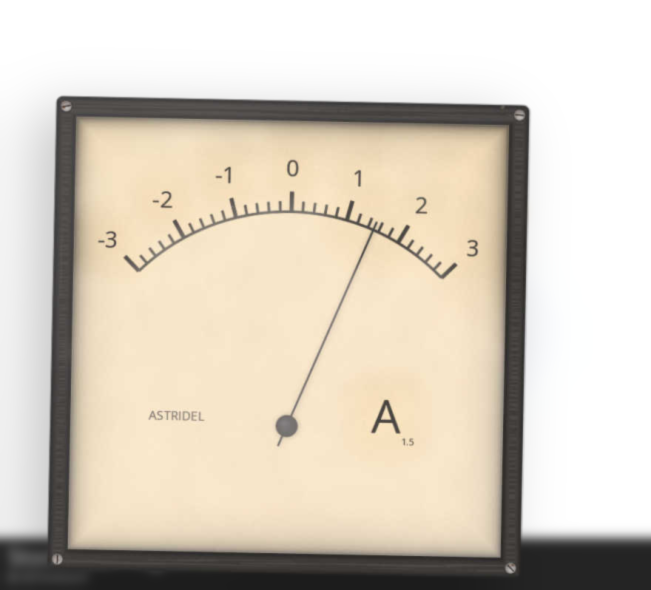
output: A 1.5
